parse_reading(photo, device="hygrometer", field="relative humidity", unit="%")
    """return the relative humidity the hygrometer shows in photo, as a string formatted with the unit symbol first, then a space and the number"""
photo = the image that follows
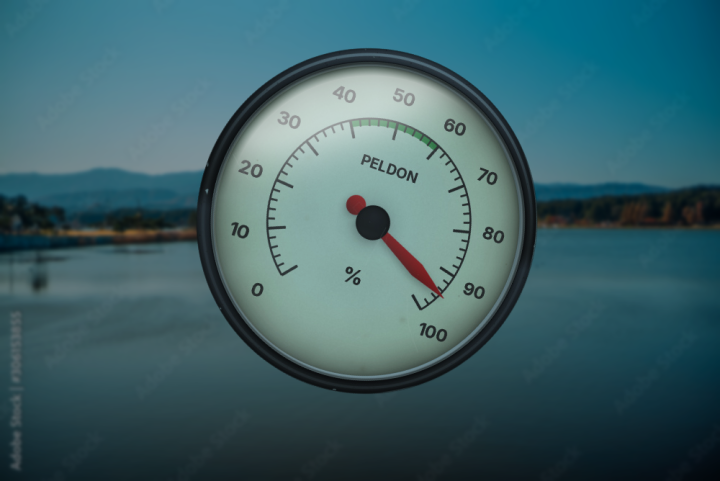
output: % 95
